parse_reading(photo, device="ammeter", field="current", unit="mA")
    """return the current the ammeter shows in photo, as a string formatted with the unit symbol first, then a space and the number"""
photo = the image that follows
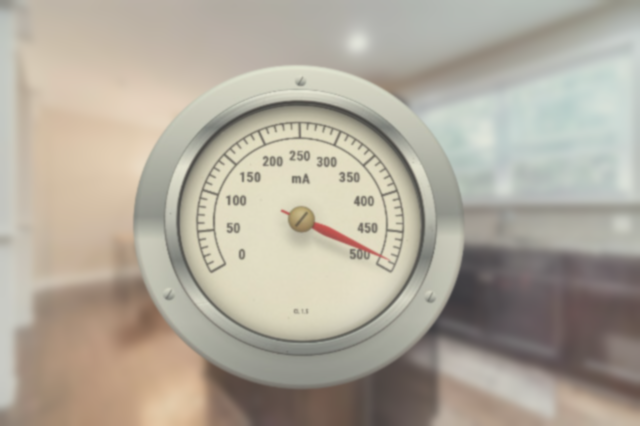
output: mA 490
